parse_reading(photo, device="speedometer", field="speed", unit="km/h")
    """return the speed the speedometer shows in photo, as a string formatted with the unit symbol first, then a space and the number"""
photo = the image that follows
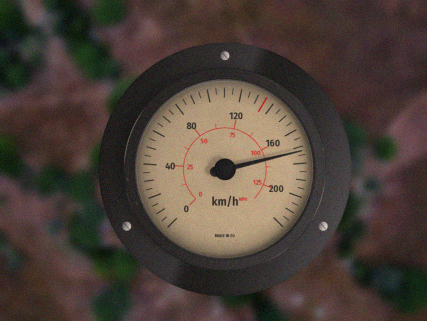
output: km/h 172.5
